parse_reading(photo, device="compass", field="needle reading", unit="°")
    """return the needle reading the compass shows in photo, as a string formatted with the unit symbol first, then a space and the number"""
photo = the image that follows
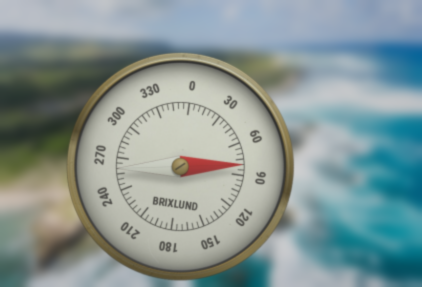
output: ° 80
